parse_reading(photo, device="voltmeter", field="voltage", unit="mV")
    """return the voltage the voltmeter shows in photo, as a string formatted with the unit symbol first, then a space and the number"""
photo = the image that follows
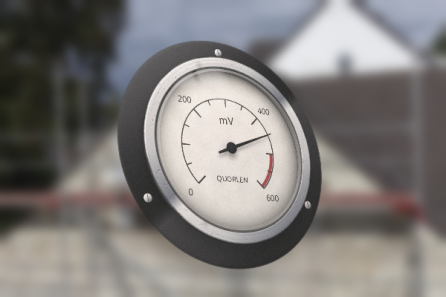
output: mV 450
